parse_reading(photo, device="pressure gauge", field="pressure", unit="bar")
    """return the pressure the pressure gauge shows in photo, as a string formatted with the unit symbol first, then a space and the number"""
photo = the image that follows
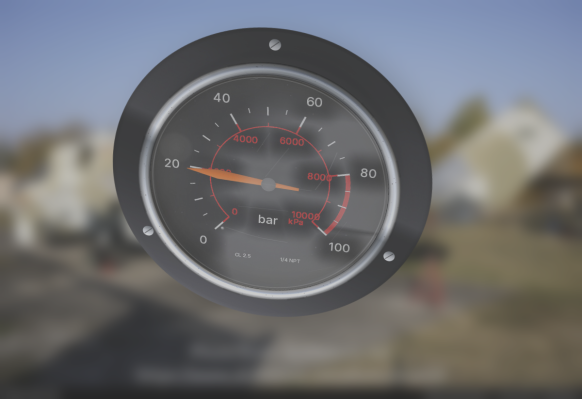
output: bar 20
